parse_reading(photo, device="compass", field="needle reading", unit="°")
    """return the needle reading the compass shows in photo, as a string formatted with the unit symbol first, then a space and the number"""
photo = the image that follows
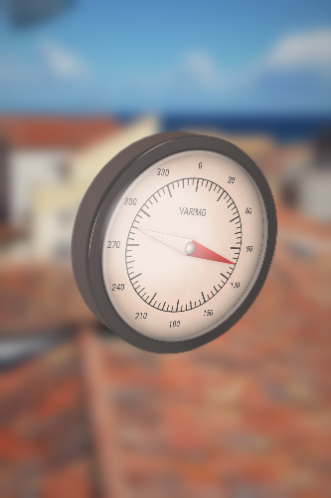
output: ° 105
